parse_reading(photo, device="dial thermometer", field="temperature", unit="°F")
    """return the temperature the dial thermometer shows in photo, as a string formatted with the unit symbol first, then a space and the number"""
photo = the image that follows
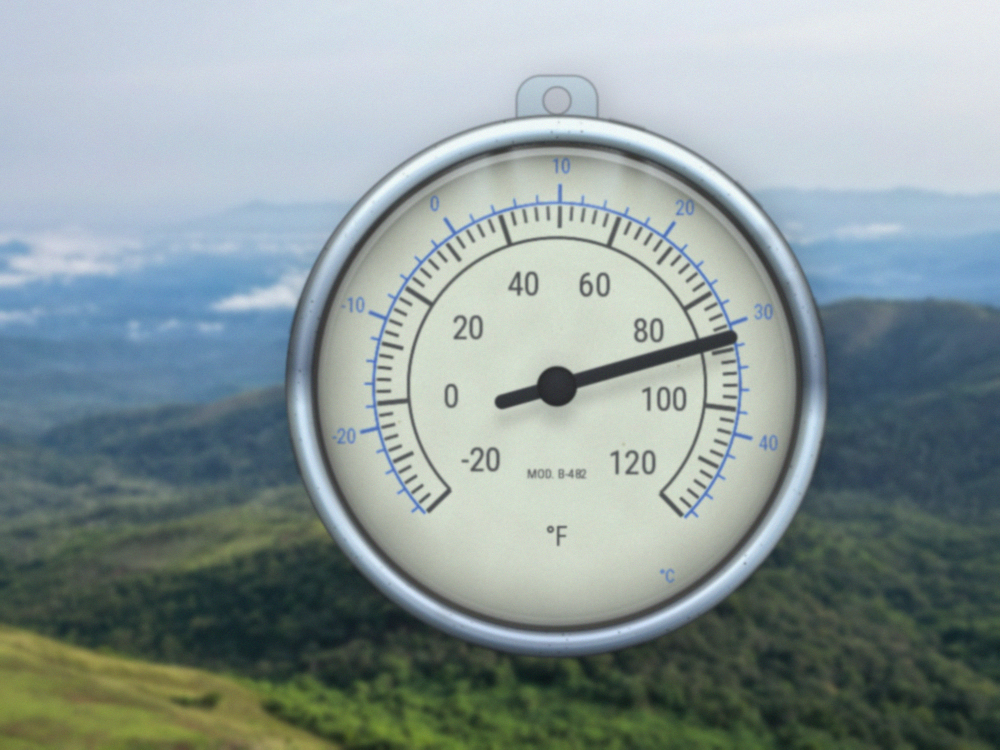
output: °F 88
